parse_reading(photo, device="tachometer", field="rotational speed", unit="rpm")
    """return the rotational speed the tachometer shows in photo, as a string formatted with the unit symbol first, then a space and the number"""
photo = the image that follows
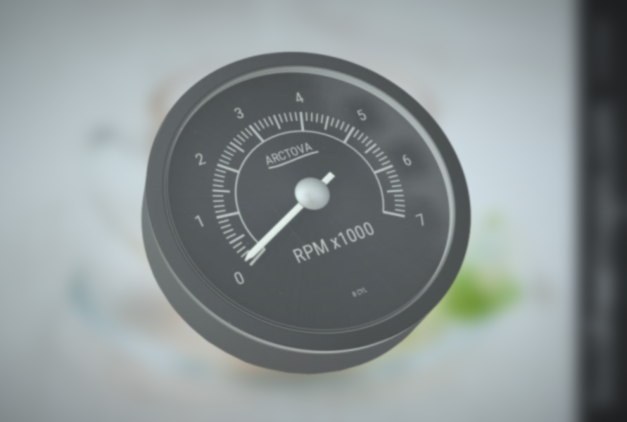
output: rpm 100
